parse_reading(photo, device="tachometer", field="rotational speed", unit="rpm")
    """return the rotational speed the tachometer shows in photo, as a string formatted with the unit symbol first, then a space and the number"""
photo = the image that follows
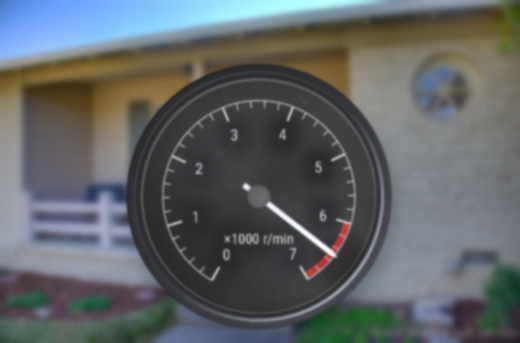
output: rpm 6500
